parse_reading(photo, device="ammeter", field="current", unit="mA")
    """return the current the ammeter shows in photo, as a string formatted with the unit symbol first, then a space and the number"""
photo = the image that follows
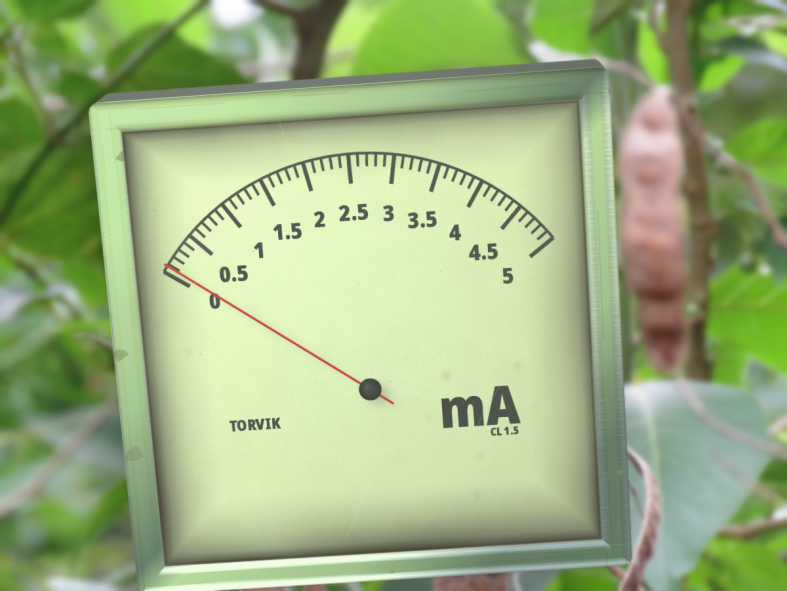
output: mA 0.1
